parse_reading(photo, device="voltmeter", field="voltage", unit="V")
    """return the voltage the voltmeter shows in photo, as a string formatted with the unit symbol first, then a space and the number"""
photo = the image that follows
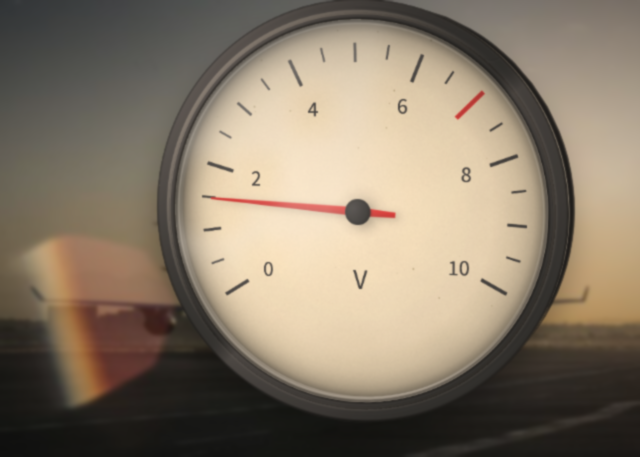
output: V 1.5
